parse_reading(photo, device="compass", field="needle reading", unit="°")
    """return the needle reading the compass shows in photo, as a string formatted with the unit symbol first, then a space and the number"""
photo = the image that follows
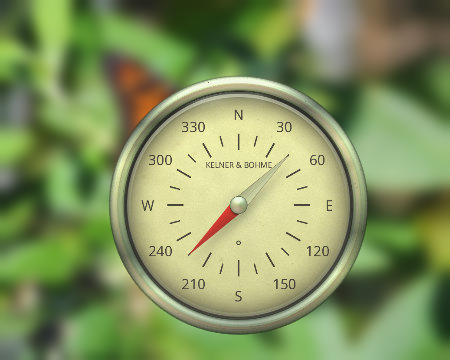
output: ° 225
